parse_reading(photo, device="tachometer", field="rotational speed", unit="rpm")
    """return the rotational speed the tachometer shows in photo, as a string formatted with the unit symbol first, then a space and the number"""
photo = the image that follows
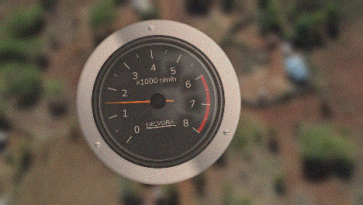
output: rpm 1500
